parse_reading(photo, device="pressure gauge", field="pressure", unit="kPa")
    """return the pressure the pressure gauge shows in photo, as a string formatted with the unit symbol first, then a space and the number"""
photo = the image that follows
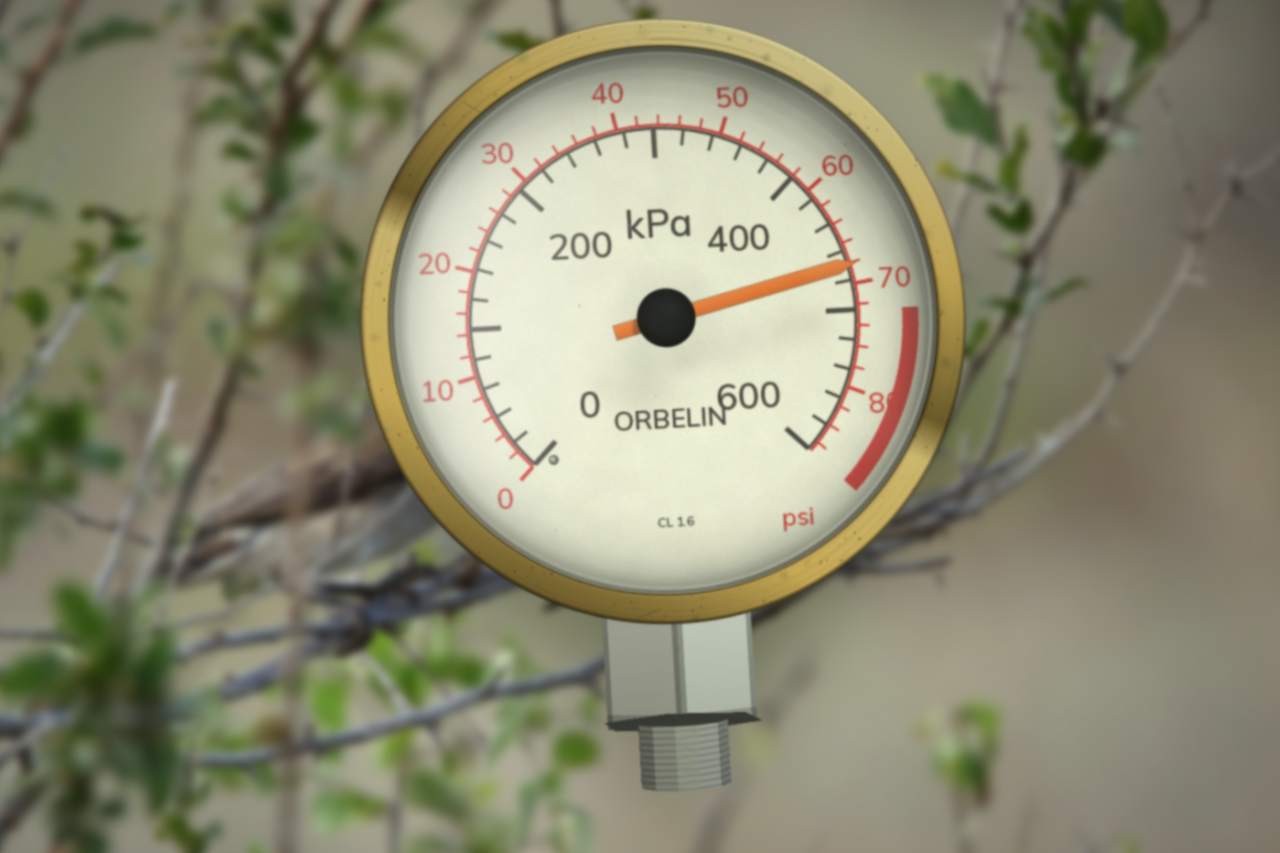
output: kPa 470
